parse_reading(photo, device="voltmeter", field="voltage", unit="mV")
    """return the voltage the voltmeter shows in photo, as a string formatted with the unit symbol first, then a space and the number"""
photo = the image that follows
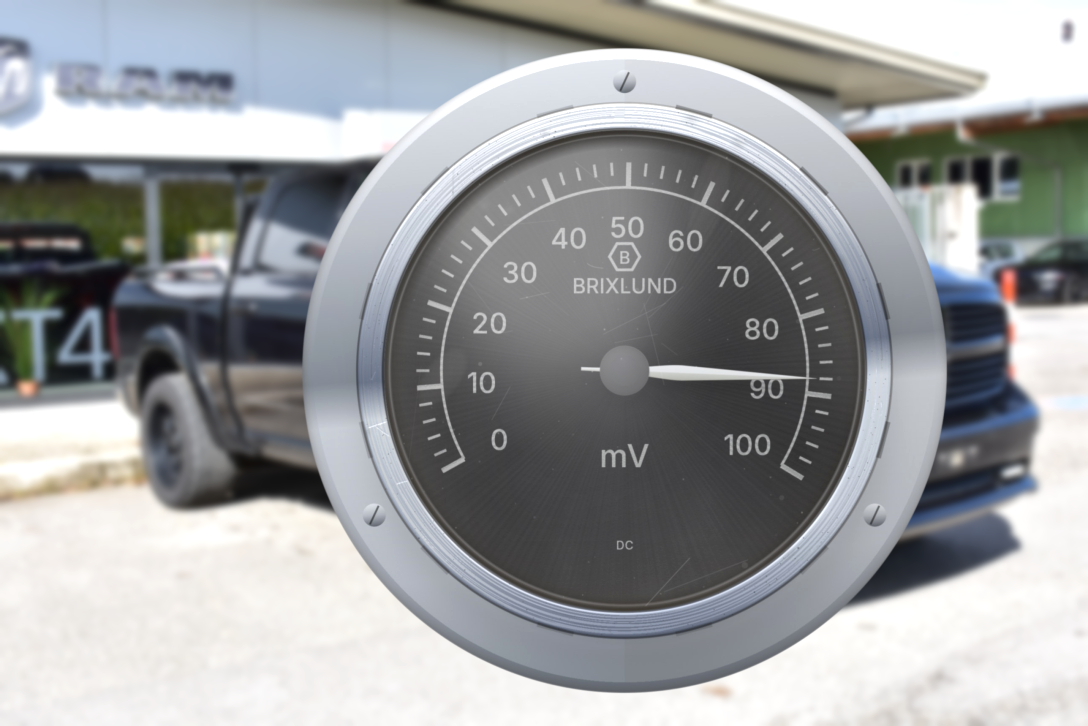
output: mV 88
